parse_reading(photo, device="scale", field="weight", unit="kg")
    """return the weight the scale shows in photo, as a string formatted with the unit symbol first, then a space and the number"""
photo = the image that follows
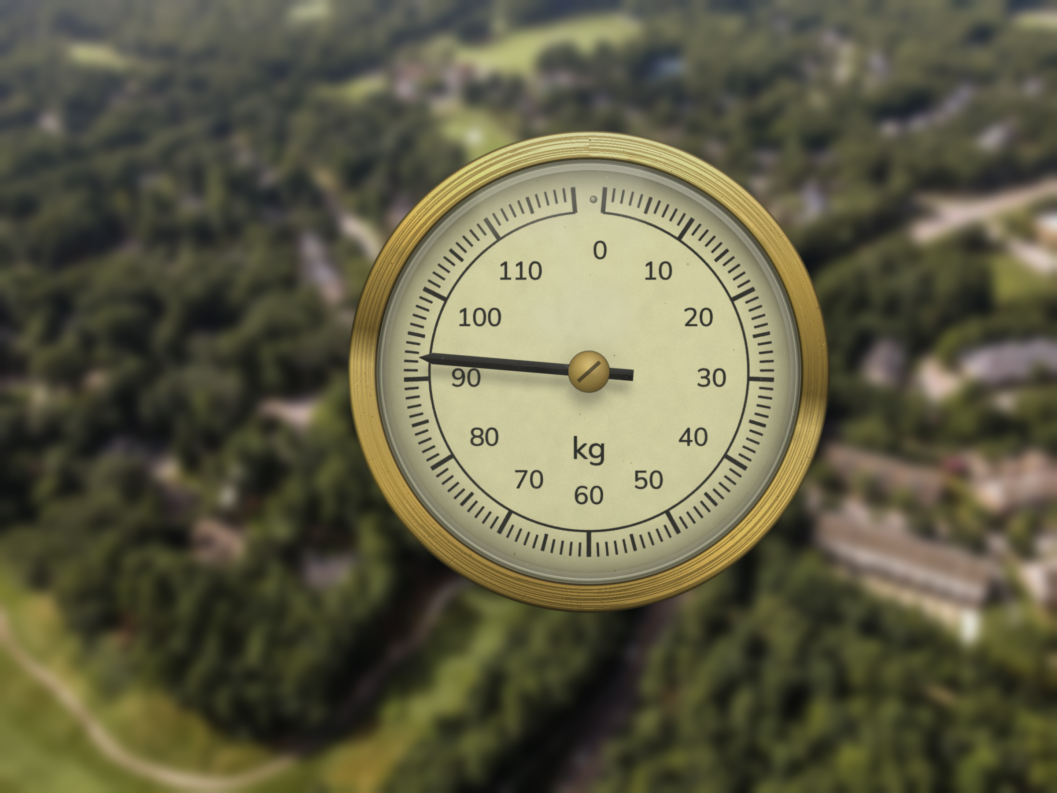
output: kg 92.5
